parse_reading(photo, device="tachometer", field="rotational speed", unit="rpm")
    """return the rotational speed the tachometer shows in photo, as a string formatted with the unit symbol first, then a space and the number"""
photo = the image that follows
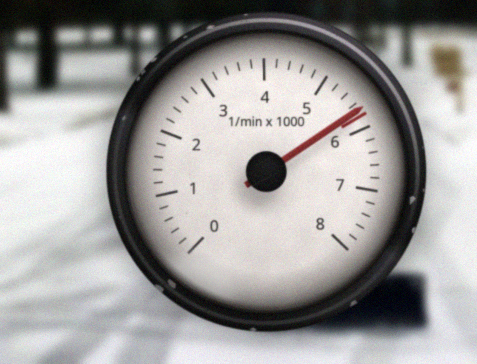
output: rpm 5700
